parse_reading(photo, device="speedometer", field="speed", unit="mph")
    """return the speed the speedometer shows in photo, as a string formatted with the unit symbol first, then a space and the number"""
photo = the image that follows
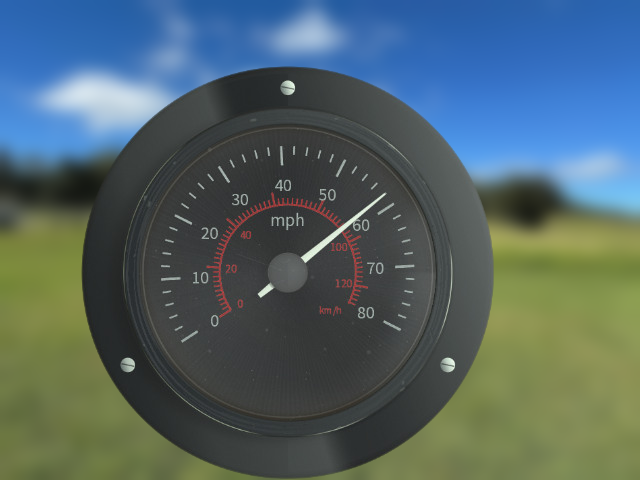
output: mph 58
